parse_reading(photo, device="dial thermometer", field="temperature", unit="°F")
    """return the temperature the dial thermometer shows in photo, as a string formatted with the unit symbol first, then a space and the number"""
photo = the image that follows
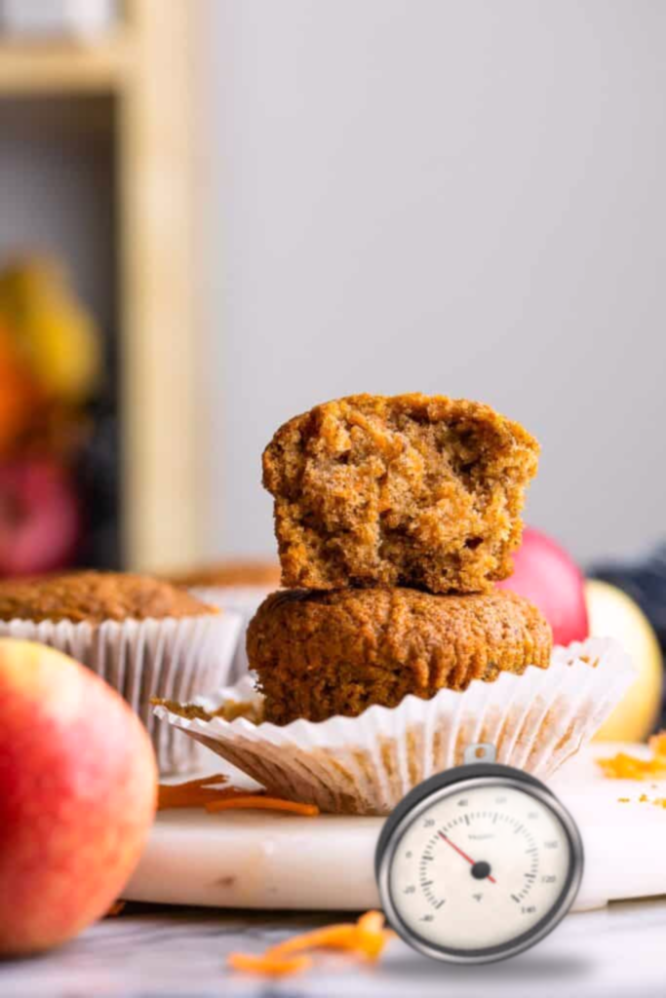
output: °F 20
